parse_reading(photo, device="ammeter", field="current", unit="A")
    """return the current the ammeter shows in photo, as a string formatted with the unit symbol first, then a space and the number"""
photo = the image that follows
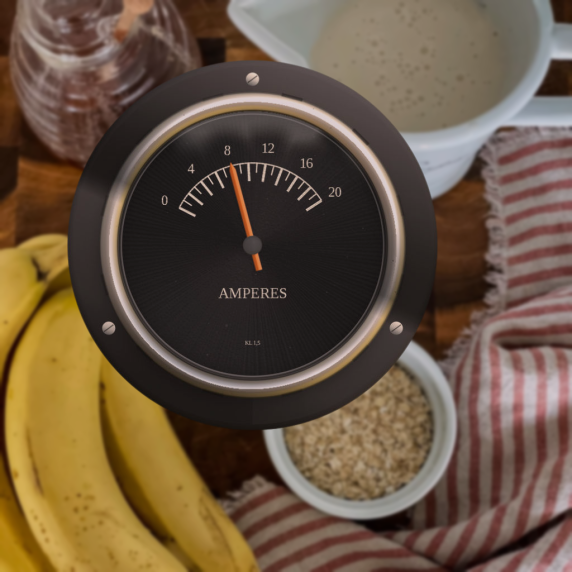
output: A 8
